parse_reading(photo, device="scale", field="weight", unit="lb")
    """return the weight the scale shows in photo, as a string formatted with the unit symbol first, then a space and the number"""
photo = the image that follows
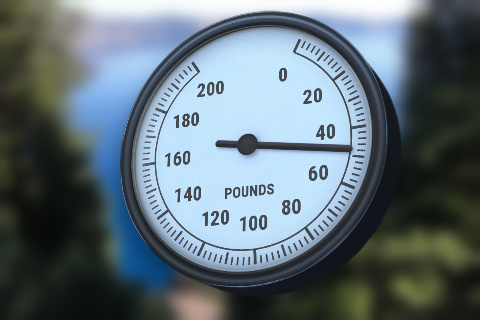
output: lb 48
